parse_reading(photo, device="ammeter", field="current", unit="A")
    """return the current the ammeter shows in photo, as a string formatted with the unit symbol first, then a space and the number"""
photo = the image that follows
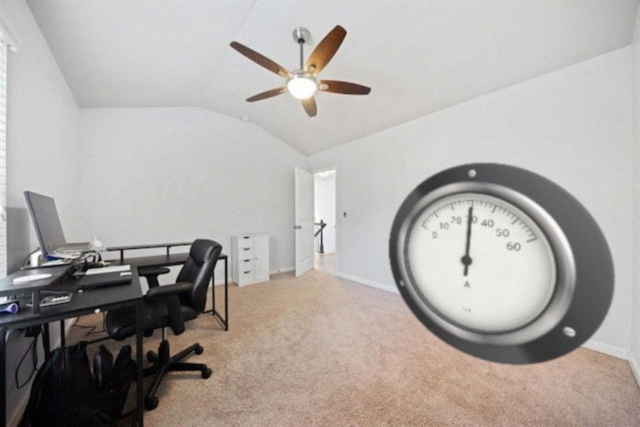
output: A 30
